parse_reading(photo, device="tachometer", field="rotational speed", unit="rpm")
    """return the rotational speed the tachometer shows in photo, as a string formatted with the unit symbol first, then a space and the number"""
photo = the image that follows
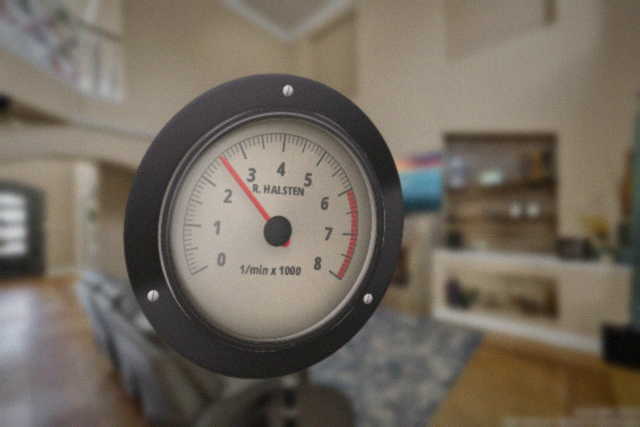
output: rpm 2500
